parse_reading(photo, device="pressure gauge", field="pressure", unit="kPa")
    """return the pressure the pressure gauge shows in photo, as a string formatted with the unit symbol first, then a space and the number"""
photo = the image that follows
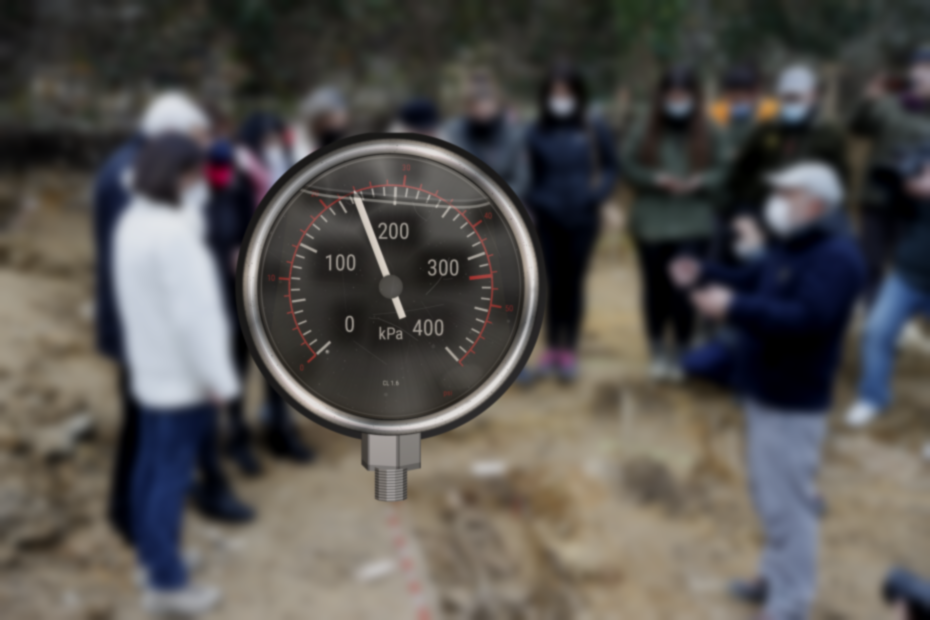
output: kPa 165
